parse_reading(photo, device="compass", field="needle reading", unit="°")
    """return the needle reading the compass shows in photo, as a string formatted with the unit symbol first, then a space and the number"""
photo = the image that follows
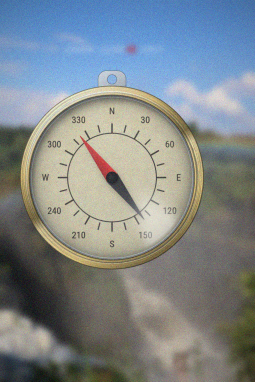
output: ° 322.5
